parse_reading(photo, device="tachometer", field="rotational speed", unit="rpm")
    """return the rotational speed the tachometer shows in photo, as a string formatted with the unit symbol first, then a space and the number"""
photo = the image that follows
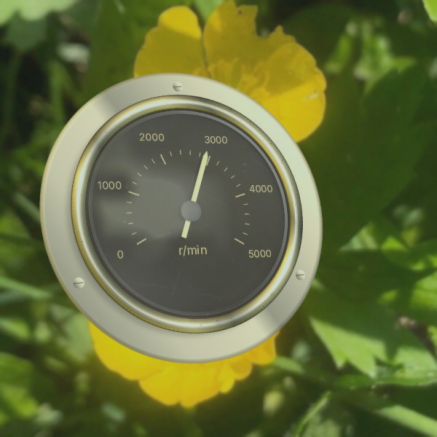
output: rpm 2900
